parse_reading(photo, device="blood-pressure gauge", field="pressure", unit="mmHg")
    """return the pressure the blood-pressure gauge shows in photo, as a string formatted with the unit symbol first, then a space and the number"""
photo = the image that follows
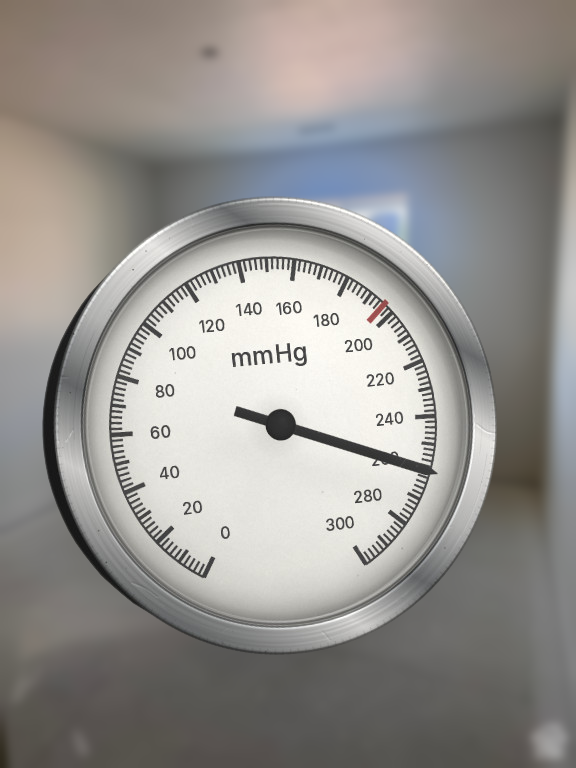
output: mmHg 260
